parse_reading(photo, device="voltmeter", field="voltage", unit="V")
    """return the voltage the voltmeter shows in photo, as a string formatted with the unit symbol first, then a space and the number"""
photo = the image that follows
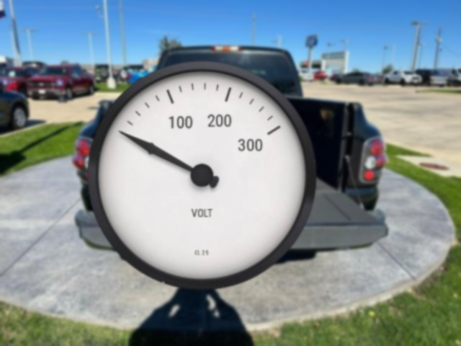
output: V 0
